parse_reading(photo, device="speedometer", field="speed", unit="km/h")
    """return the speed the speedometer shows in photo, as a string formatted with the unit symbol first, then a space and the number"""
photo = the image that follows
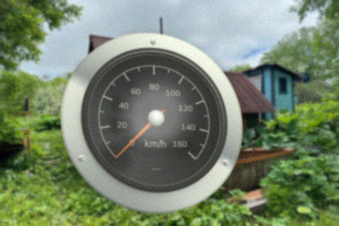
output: km/h 0
